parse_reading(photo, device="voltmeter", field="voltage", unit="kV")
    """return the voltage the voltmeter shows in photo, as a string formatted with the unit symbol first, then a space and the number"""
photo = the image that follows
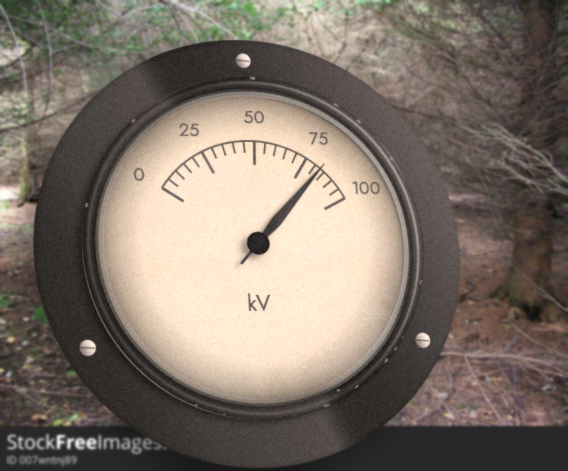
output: kV 82.5
